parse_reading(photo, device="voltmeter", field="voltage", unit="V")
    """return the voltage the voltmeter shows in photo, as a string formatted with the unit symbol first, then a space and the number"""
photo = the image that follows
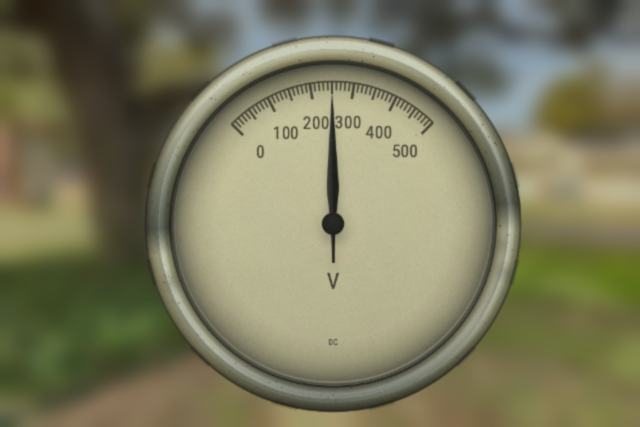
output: V 250
